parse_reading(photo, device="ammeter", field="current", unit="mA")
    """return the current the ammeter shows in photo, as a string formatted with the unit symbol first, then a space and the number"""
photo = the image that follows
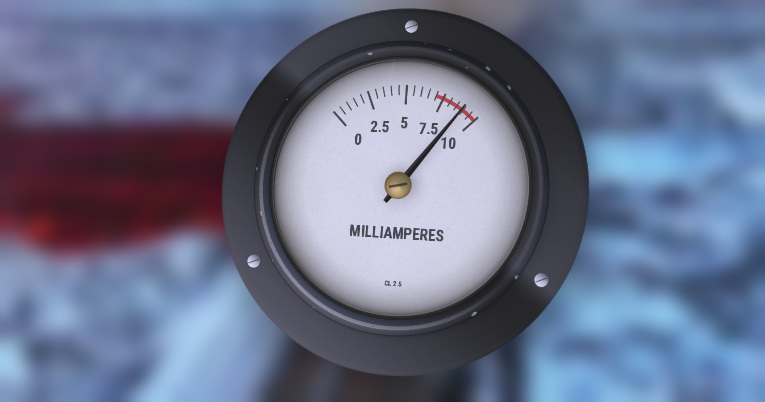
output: mA 9
